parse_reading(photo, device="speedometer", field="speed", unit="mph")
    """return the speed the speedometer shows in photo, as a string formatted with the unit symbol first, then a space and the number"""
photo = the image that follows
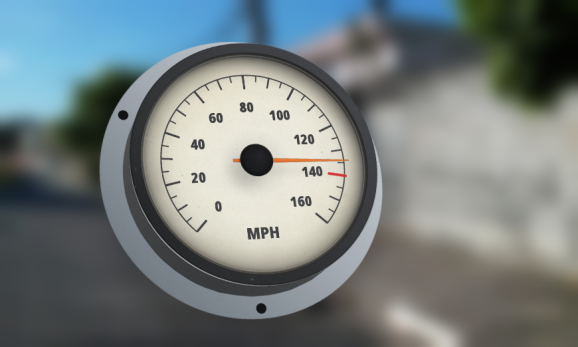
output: mph 135
